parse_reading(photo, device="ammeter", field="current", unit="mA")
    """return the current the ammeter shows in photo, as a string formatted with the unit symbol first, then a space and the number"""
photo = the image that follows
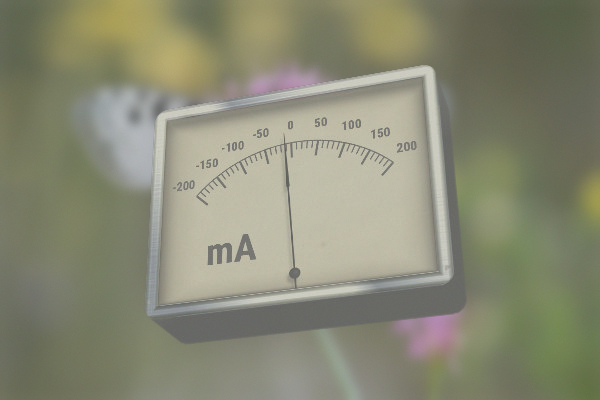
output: mA -10
